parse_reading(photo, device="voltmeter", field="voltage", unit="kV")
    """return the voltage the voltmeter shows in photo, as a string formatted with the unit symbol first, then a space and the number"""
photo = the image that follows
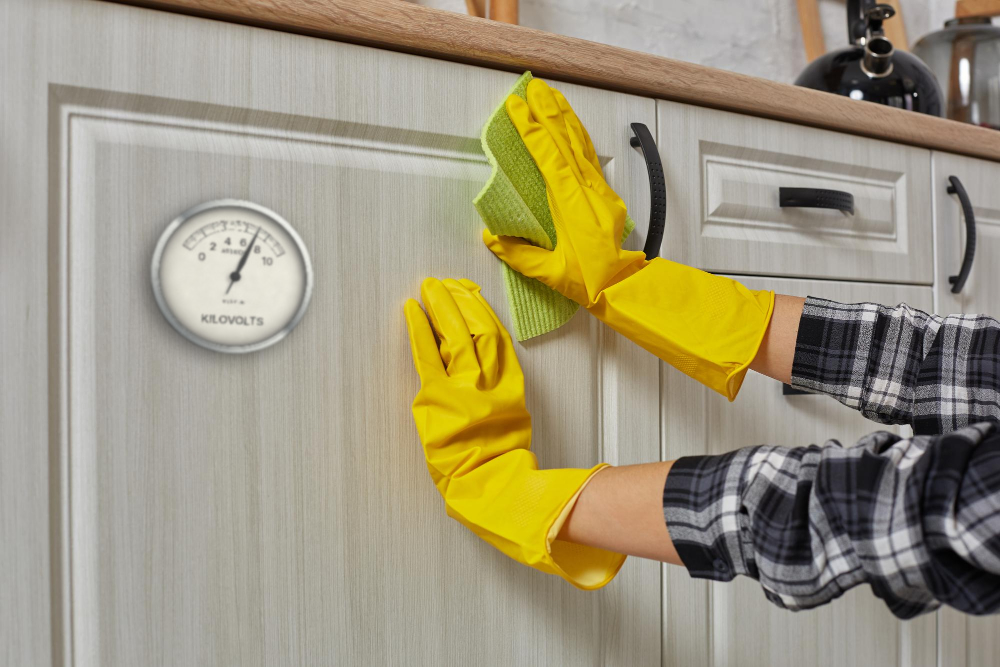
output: kV 7
